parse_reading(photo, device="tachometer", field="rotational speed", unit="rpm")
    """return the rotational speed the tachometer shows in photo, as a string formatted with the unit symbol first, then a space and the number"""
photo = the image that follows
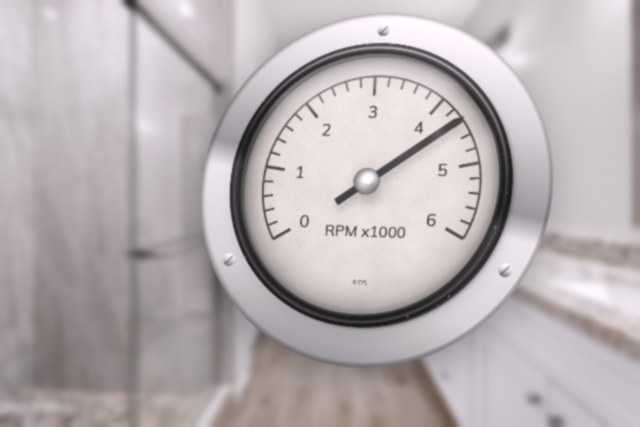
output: rpm 4400
